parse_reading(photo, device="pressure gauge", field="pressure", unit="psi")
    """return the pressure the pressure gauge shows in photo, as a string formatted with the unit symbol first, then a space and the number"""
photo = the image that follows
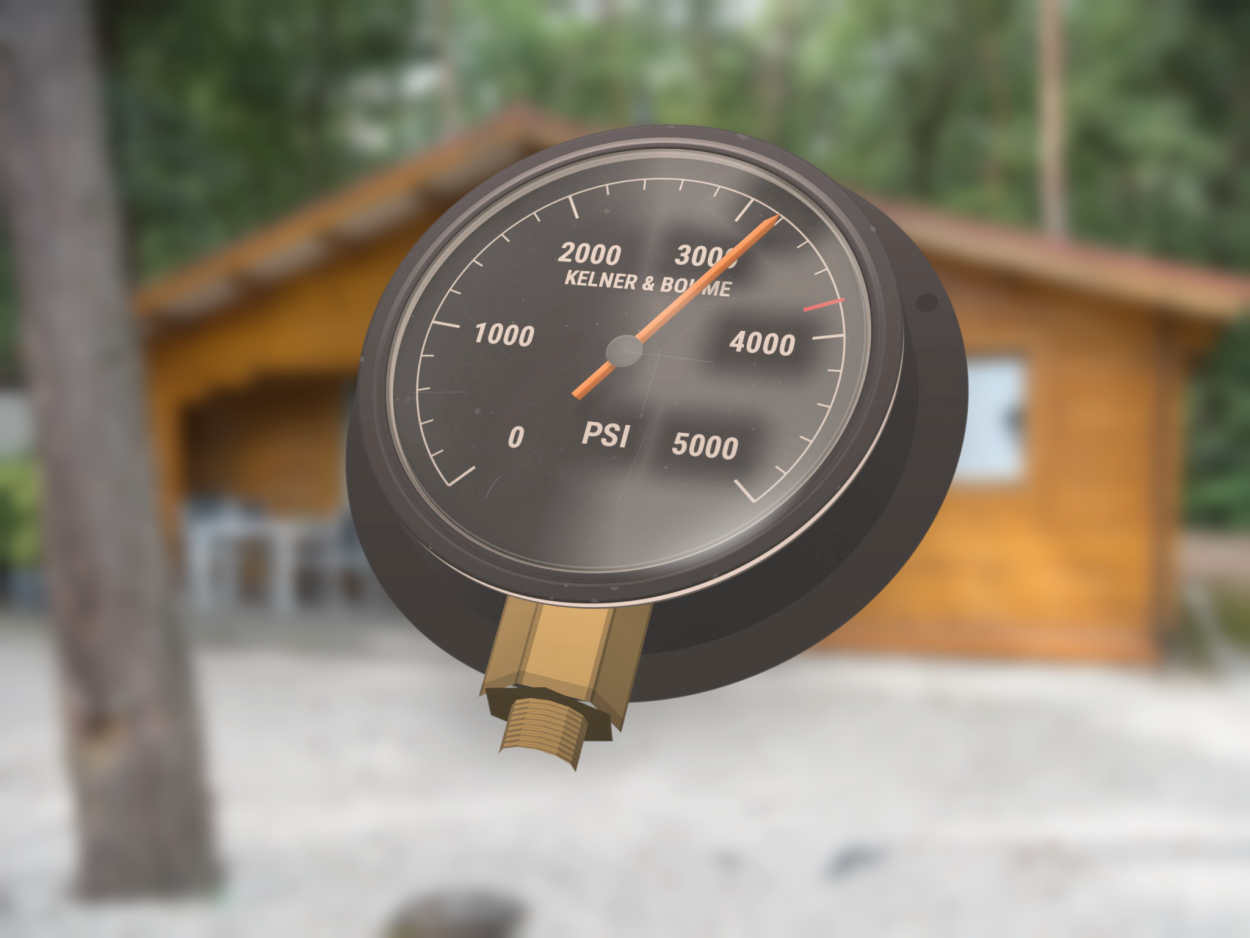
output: psi 3200
